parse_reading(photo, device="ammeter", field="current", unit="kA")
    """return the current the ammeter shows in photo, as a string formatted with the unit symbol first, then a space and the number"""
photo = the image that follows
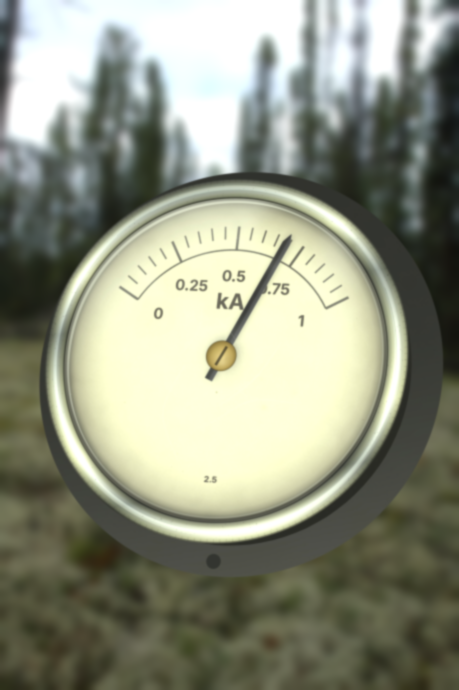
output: kA 0.7
